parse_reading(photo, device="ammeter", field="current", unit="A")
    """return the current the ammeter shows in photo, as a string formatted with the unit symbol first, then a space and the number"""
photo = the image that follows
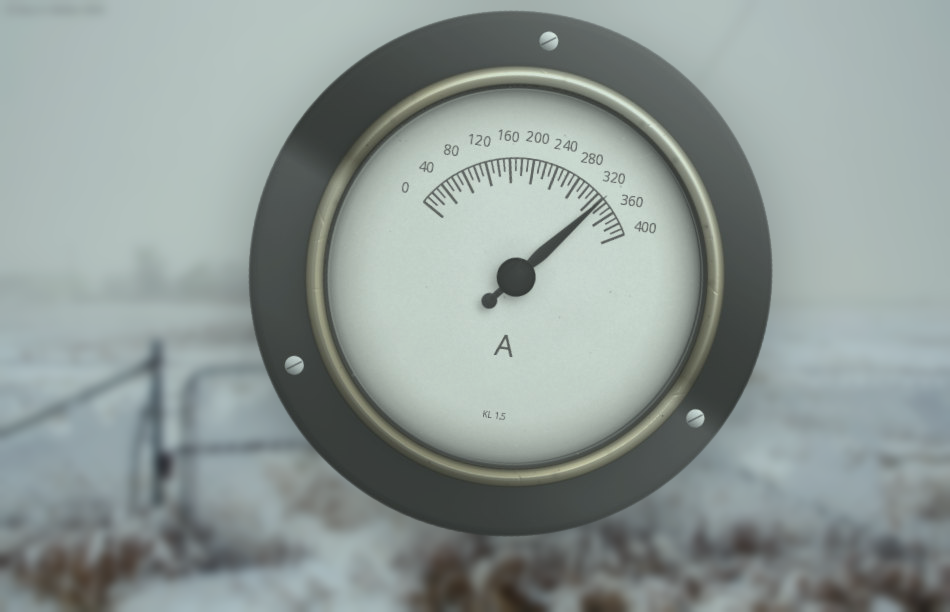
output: A 330
